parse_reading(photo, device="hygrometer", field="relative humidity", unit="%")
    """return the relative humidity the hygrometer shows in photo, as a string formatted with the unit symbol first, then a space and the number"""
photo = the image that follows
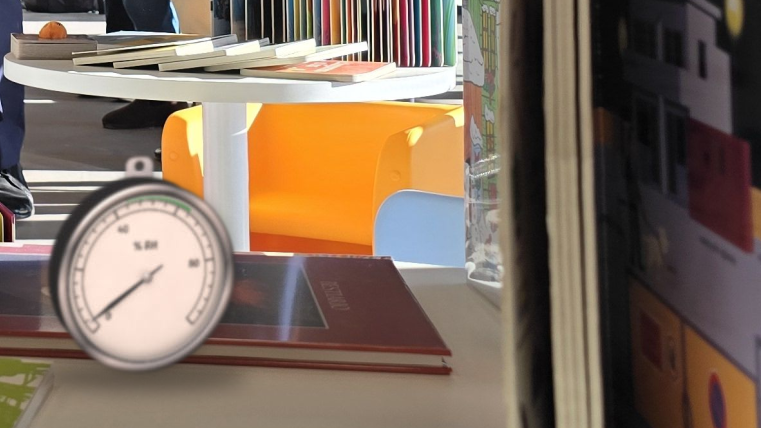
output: % 4
